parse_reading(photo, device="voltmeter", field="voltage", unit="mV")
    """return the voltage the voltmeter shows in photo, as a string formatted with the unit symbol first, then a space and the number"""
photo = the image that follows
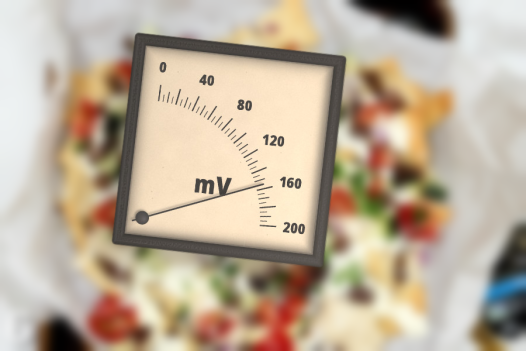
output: mV 155
